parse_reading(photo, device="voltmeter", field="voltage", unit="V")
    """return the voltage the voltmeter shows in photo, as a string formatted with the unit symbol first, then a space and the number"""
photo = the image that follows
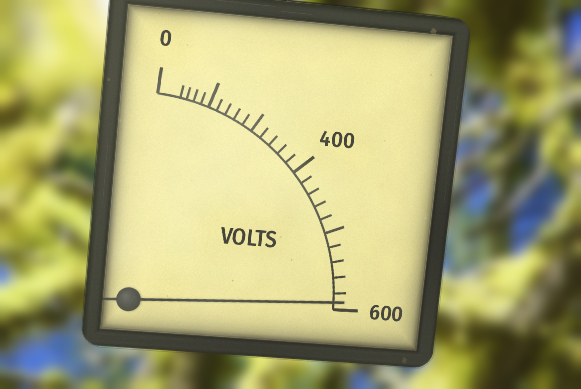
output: V 590
